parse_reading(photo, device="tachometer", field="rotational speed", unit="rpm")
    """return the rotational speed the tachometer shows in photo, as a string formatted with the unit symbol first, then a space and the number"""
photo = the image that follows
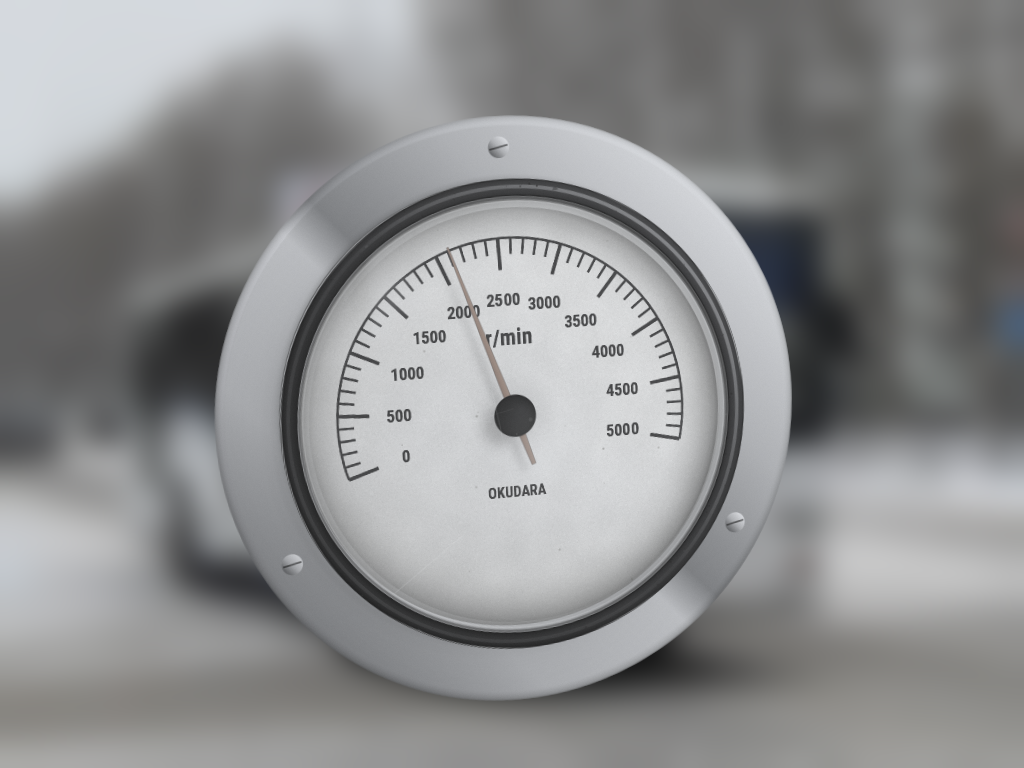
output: rpm 2100
